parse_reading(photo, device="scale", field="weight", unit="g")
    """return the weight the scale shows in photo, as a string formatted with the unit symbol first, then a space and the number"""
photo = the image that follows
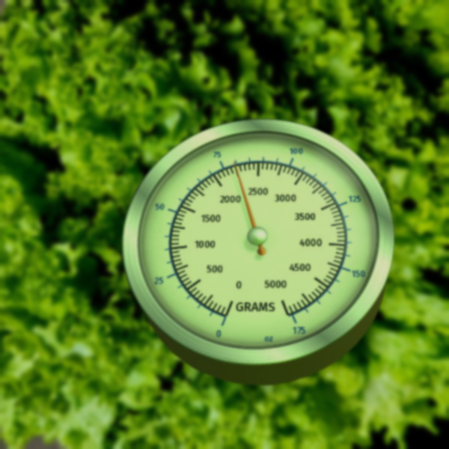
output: g 2250
